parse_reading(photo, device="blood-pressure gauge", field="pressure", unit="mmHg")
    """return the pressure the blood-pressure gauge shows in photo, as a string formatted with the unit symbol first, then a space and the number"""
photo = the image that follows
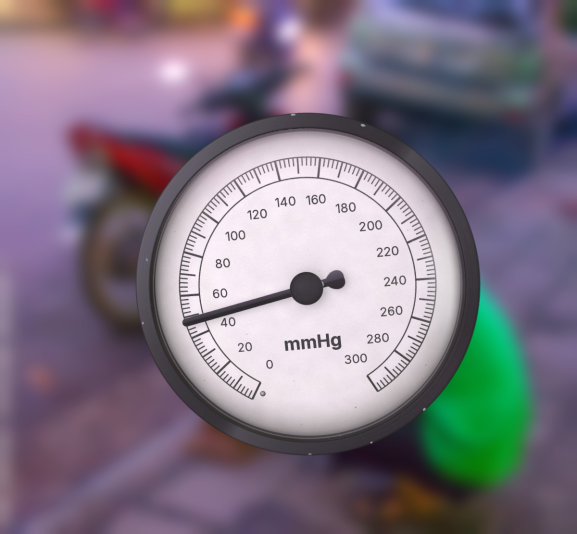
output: mmHg 48
